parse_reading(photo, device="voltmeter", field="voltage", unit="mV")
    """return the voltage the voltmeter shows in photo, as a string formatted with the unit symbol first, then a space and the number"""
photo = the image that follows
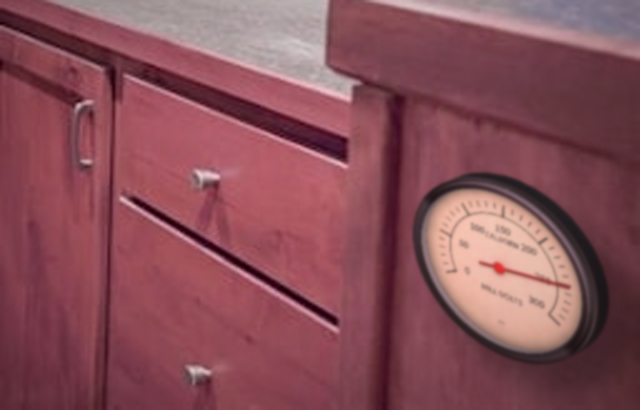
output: mV 250
